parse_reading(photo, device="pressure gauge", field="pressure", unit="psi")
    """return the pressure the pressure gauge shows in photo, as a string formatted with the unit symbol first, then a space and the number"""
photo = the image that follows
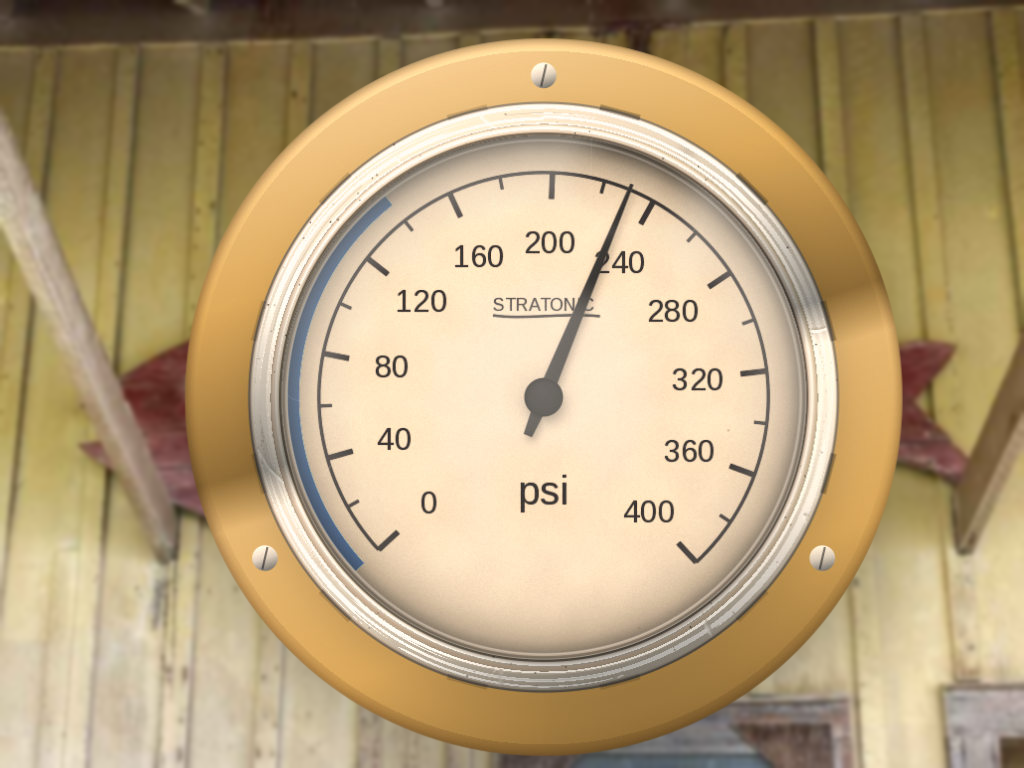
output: psi 230
